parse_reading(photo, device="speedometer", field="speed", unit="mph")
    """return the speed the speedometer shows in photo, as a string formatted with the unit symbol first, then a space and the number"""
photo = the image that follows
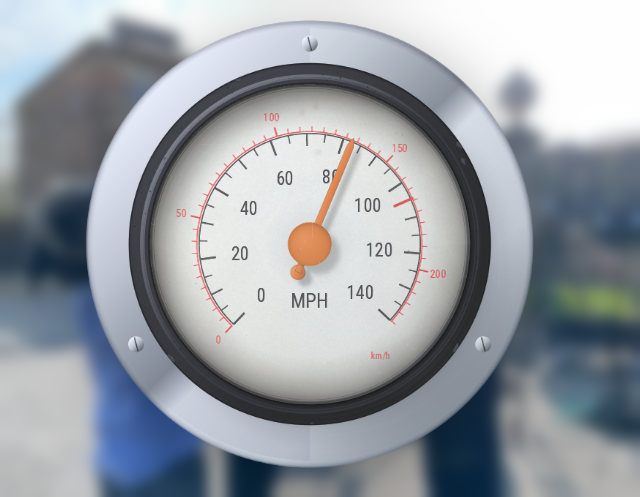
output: mph 82.5
